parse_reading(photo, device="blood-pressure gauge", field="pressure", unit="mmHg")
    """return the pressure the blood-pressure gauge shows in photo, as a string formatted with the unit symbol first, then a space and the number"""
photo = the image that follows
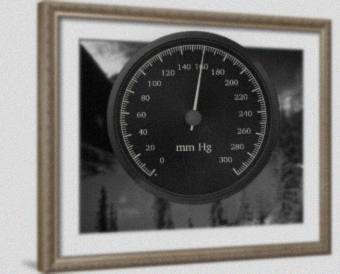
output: mmHg 160
